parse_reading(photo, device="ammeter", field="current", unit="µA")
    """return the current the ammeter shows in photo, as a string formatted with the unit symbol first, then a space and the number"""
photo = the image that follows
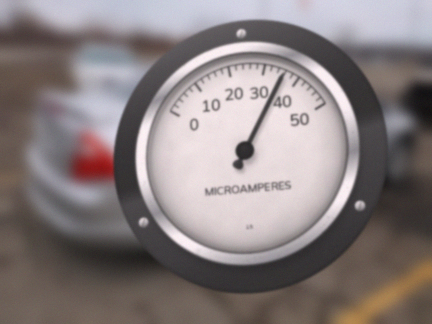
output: µA 36
